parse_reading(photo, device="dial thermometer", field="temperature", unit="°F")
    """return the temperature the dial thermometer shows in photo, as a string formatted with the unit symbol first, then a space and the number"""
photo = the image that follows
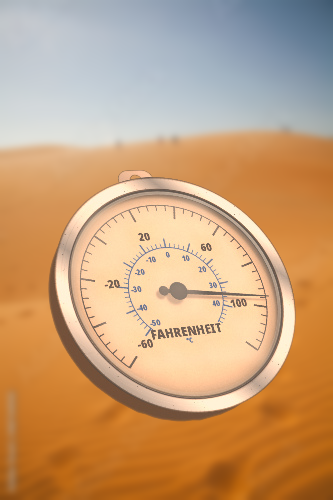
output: °F 96
